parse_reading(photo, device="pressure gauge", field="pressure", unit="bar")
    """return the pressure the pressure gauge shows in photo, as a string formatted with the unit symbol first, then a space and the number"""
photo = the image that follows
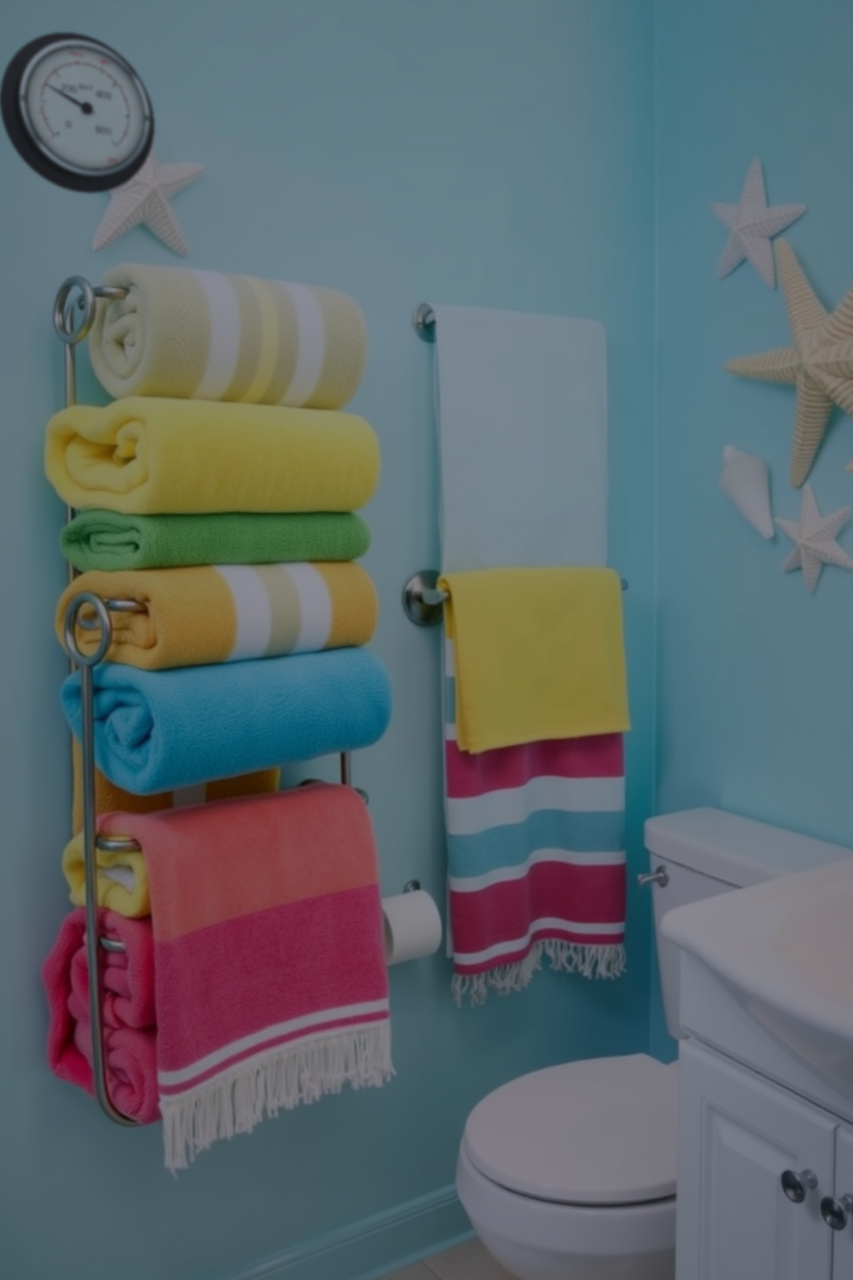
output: bar 150
